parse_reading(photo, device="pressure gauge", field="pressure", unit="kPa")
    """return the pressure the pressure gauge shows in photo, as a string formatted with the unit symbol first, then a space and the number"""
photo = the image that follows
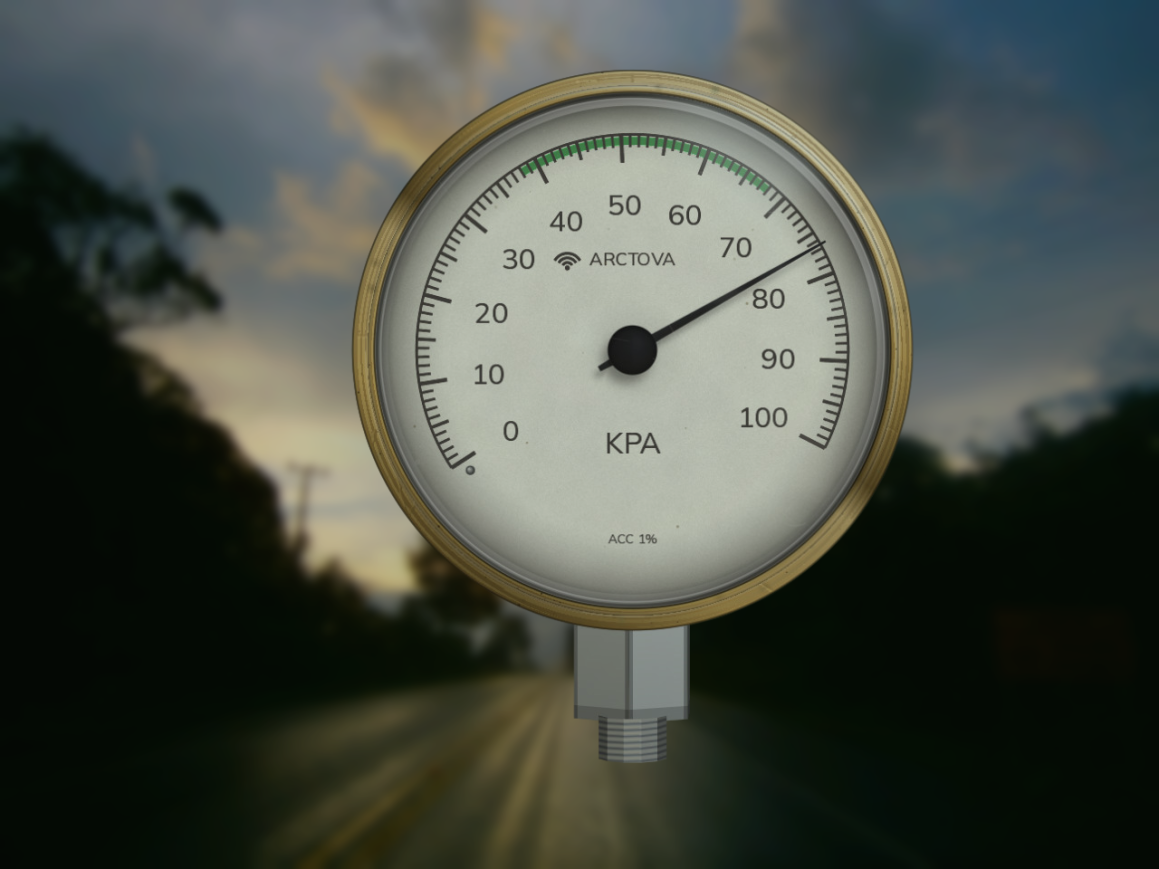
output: kPa 76.5
